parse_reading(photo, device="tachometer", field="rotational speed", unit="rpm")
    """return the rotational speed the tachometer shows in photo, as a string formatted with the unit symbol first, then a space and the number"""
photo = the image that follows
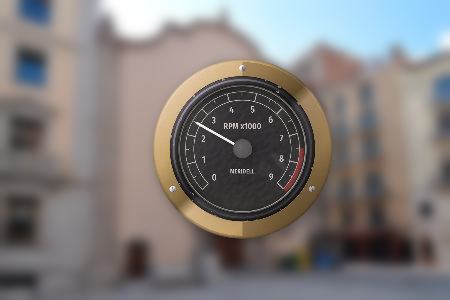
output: rpm 2500
